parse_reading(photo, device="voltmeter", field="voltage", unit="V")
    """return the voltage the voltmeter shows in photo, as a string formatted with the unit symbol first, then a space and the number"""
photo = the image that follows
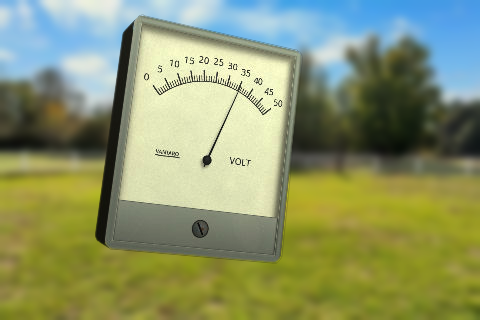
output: V 35
